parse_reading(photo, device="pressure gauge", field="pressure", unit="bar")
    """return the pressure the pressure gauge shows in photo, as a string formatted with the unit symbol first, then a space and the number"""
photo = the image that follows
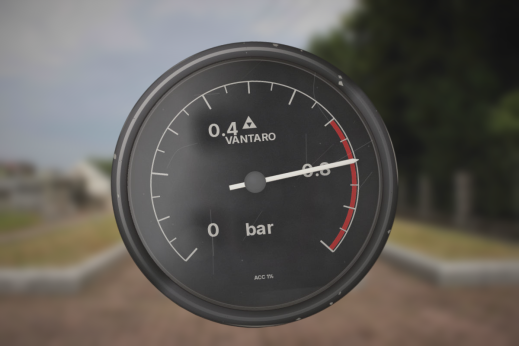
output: bar 0.8
